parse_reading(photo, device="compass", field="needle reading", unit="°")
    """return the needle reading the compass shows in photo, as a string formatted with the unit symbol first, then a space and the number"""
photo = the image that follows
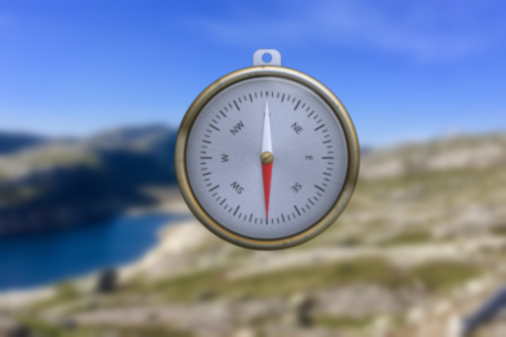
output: ° 180
